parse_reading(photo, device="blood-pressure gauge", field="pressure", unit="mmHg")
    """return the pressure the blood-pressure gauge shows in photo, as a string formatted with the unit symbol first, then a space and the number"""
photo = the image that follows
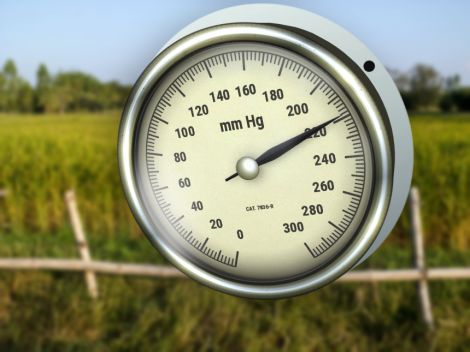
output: mmHg 218
